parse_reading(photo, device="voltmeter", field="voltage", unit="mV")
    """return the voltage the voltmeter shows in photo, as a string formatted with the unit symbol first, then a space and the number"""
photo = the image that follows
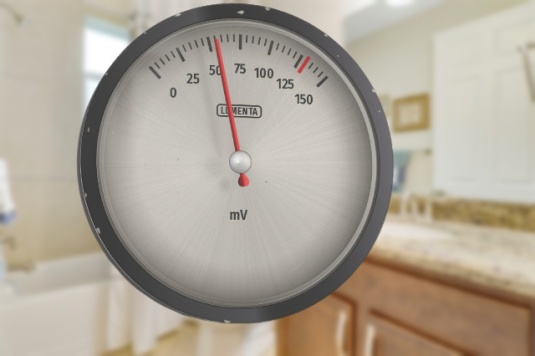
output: mV 55
